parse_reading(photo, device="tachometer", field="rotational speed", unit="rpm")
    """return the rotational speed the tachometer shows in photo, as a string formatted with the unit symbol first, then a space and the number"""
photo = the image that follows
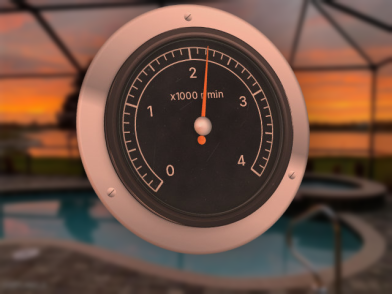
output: rpm 2200
